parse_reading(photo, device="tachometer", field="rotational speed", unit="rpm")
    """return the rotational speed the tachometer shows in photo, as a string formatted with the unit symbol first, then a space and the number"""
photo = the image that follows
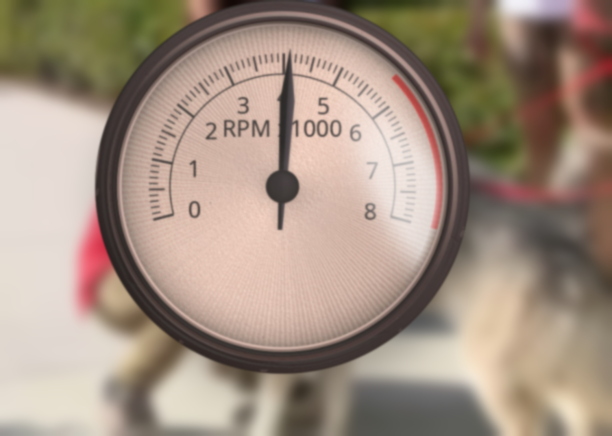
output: rpm 4100
